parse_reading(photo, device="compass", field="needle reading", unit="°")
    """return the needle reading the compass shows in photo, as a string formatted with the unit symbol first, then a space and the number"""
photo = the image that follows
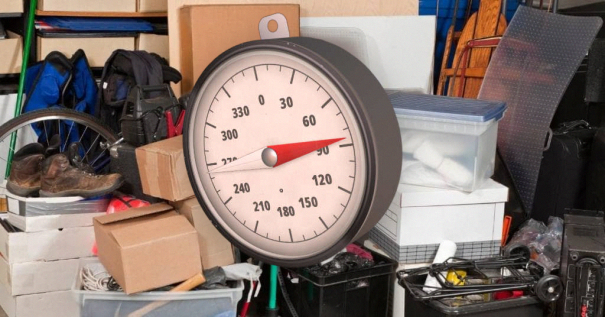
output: ° 85
